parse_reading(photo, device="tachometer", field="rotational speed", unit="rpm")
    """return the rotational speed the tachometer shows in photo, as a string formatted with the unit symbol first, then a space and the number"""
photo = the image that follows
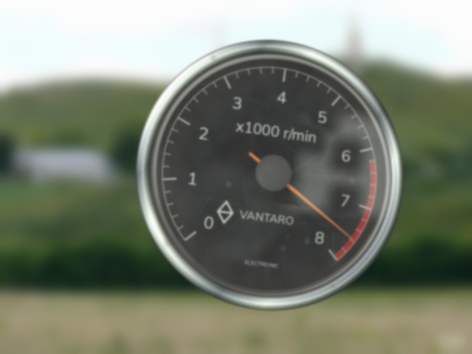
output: rpm 7600
